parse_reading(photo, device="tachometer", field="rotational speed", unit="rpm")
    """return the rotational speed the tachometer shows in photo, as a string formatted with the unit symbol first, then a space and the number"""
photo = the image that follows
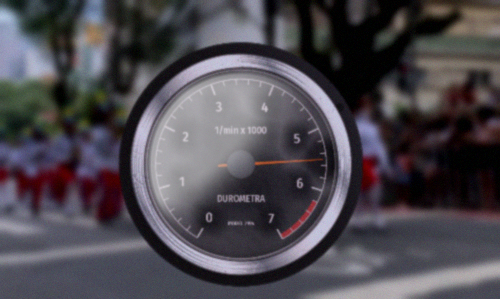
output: rpm 5500
